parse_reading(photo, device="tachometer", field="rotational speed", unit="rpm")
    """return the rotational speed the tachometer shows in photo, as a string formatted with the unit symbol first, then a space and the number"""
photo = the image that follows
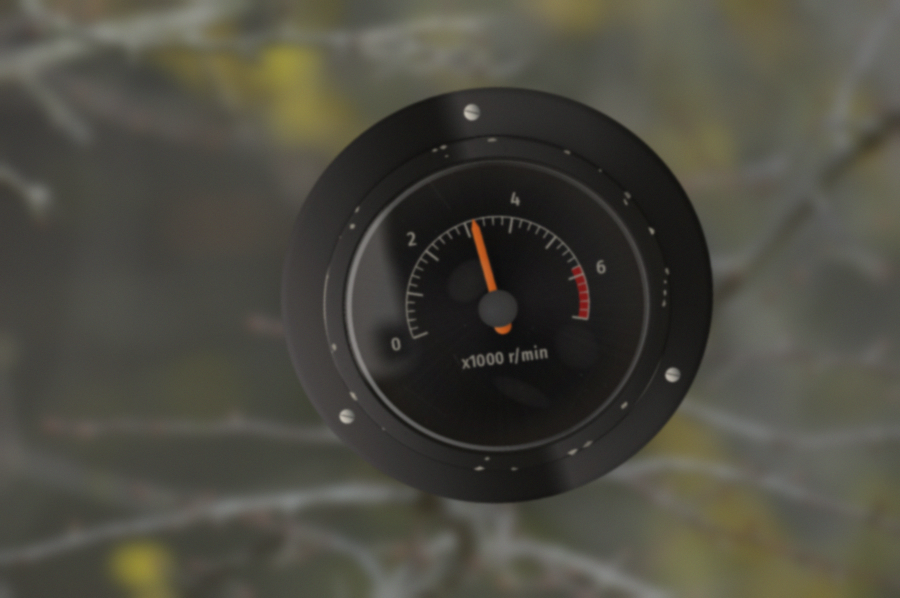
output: rpm 3200
